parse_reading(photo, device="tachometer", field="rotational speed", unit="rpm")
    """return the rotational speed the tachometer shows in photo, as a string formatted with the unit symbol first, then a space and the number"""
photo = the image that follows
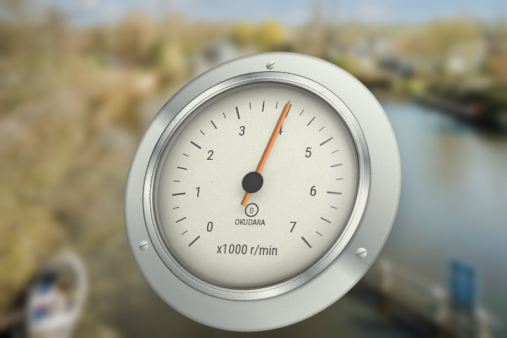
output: rpm 4000
